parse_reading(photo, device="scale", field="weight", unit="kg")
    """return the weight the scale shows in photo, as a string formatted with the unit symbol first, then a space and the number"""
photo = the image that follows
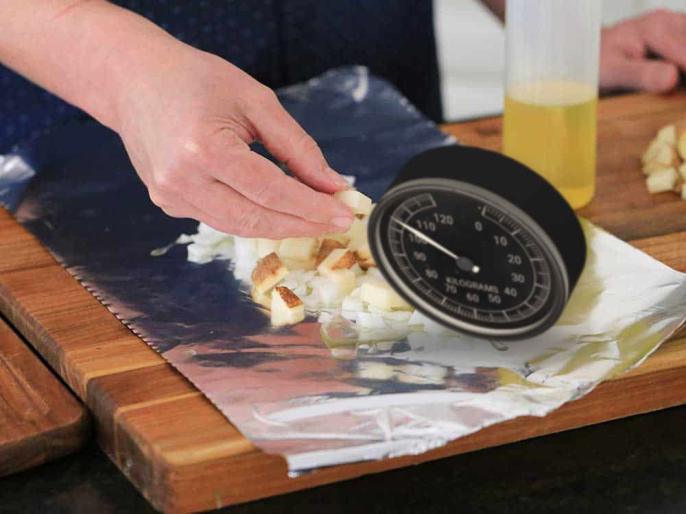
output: kg 105
